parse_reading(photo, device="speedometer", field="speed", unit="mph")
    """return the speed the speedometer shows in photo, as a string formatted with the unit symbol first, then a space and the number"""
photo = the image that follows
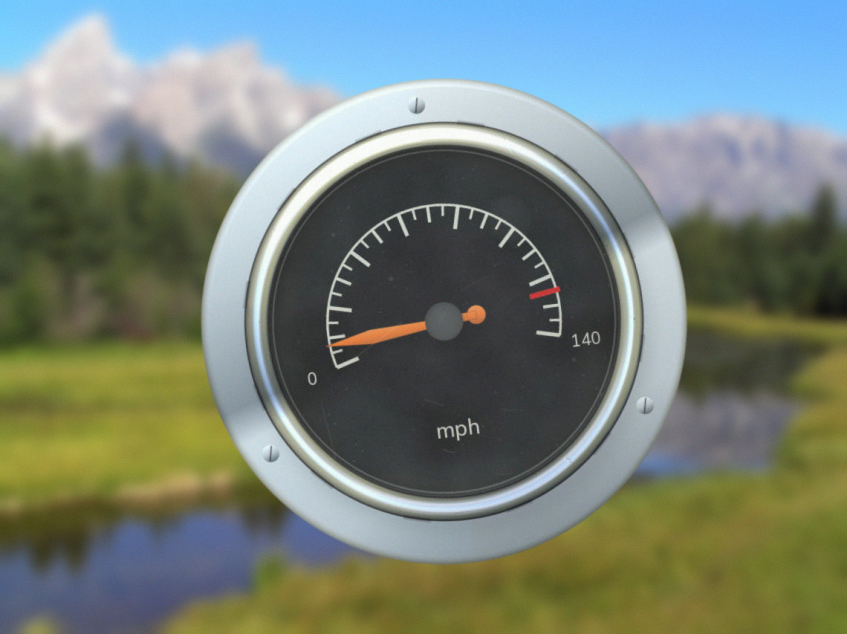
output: mph 7.5
